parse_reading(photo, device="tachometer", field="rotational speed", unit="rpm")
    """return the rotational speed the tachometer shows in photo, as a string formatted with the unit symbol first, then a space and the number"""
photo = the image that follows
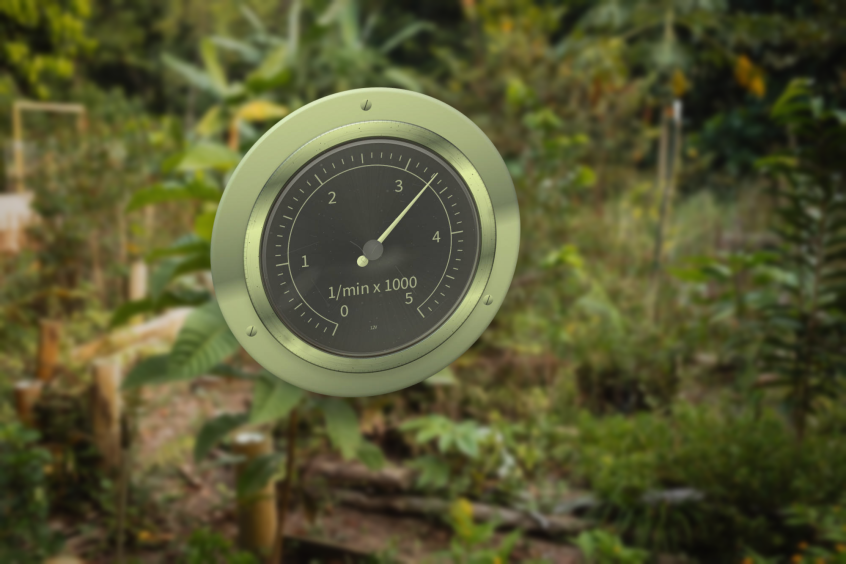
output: rpm 3300
